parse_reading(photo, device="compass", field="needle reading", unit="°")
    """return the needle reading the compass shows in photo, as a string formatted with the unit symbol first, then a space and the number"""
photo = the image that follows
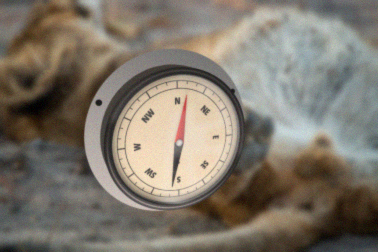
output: ° 10
